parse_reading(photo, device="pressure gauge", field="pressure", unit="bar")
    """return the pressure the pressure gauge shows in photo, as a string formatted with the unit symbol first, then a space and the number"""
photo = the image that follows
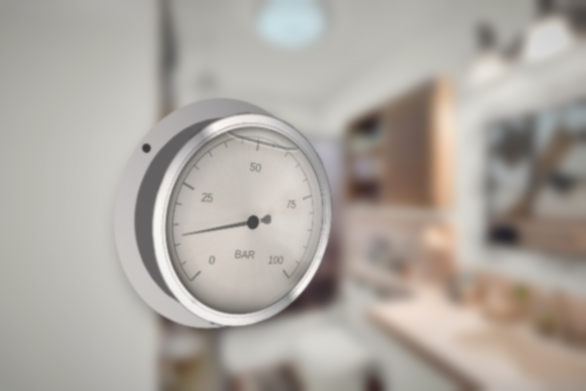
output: bar 12.5
